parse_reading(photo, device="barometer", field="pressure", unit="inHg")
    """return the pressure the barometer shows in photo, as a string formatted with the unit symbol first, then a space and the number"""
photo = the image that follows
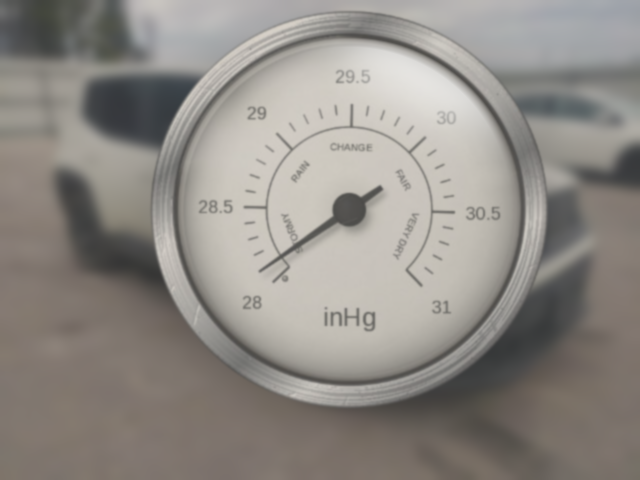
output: inHg 28.1
